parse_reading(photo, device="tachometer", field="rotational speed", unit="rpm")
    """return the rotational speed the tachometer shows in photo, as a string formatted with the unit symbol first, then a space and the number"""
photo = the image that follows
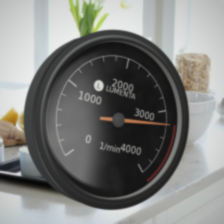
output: rpm 3200
